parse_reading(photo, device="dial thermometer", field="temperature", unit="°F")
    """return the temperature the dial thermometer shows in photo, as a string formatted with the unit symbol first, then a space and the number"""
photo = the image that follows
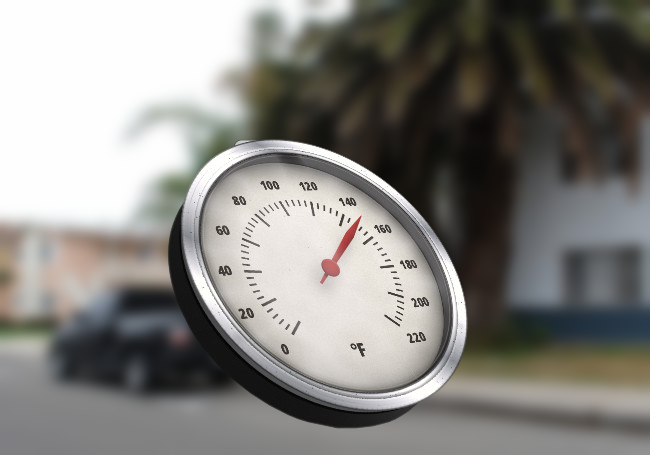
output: °F 148
